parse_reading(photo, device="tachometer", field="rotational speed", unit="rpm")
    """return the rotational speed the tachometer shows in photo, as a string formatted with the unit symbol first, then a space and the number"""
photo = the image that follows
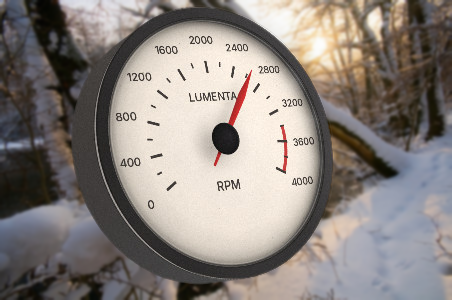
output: rpm 2600
